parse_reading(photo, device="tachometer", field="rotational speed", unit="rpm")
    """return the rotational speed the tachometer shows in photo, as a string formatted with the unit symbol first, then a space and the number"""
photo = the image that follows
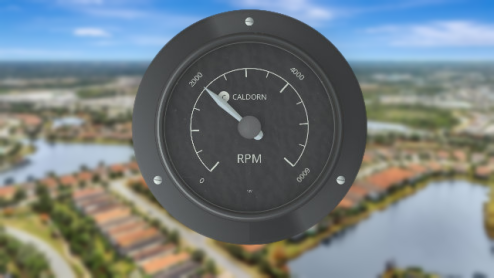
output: rpm 2000
